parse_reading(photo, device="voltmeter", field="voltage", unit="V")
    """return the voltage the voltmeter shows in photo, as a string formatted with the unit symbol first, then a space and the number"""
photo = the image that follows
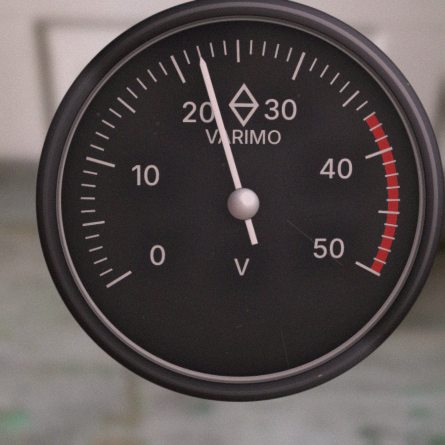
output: V 22
